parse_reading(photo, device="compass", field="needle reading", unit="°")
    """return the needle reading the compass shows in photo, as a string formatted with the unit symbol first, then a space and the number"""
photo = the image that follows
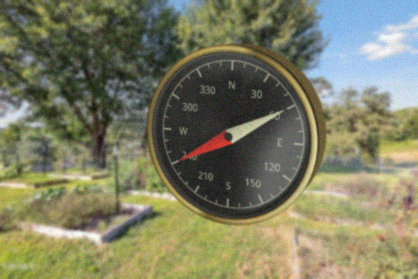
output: ° 240
